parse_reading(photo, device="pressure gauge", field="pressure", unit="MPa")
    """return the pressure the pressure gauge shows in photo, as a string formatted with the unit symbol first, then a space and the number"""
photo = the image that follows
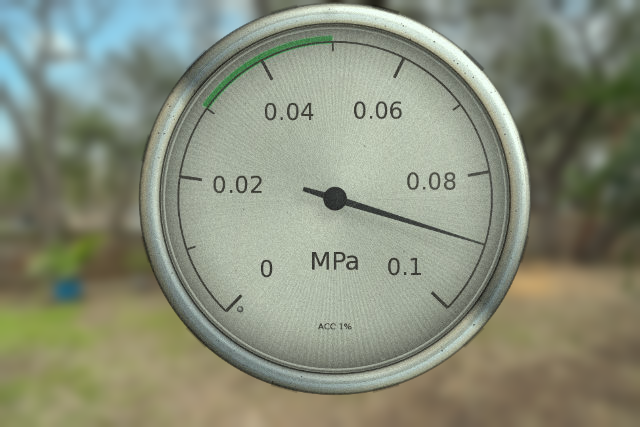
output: MPa 0.09
